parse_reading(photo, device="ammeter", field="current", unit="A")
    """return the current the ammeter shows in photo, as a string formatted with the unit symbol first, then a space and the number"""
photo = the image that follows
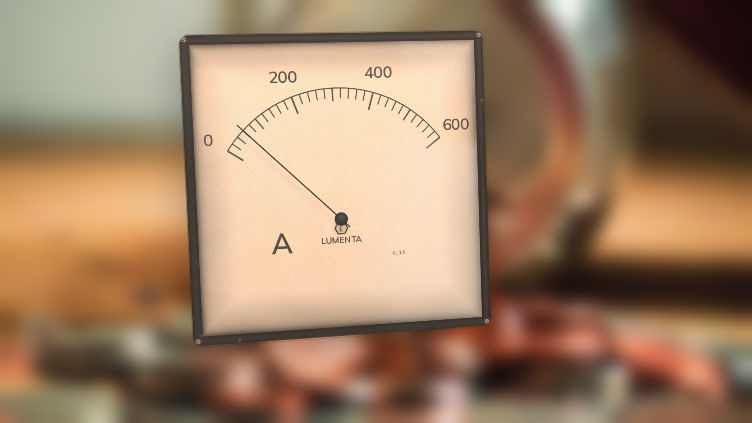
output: A 60
